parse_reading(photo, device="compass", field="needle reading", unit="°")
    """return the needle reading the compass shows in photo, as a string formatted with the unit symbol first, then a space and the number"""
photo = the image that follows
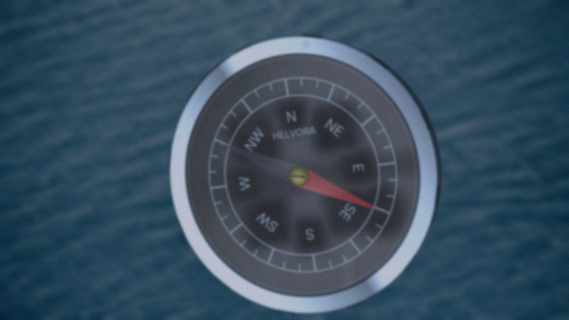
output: ° 120
